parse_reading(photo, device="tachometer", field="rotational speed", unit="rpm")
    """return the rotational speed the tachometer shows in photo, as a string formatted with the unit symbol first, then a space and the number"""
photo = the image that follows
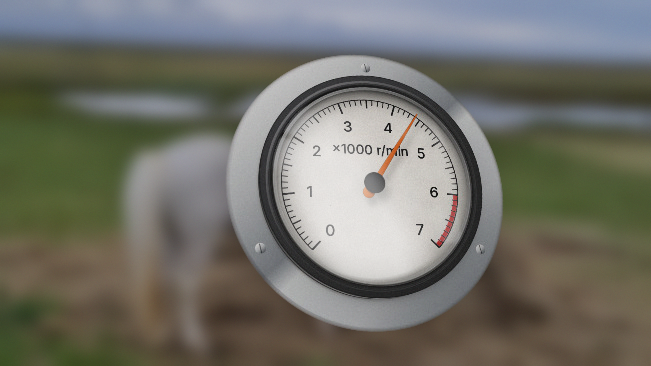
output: rpm 4400
